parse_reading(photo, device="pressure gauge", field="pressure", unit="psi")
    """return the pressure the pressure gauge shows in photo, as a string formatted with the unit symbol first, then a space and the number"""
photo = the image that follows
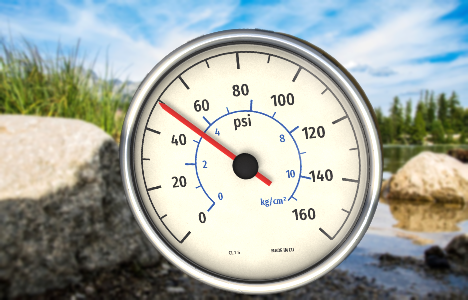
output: psi 50
